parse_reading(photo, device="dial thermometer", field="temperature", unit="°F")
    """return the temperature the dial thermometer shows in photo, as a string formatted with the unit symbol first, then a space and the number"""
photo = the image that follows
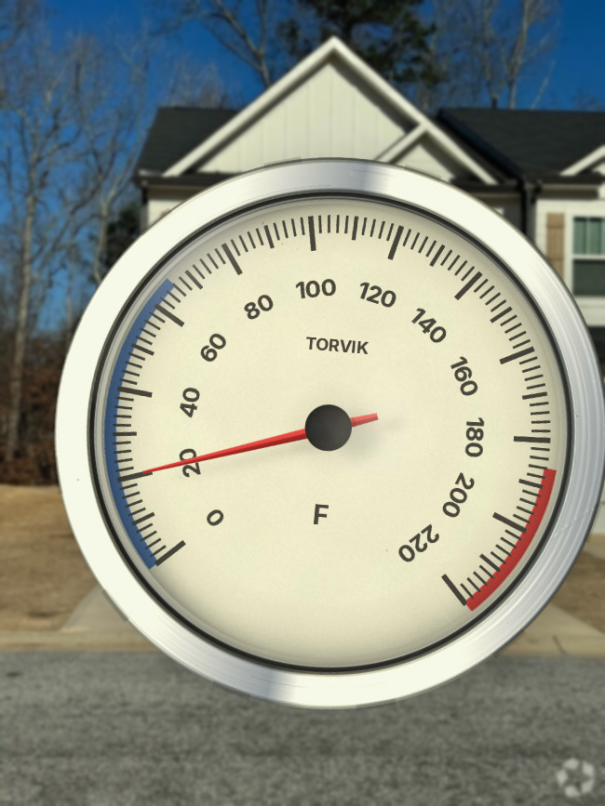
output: °F 20
